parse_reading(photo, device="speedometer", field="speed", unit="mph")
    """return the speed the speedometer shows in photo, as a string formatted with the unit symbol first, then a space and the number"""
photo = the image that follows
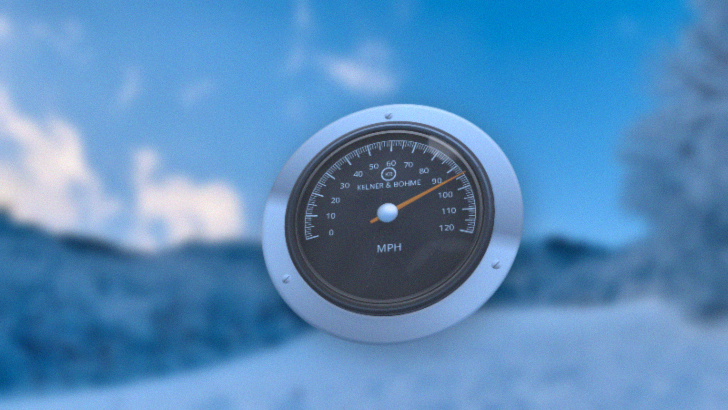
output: mph 95
